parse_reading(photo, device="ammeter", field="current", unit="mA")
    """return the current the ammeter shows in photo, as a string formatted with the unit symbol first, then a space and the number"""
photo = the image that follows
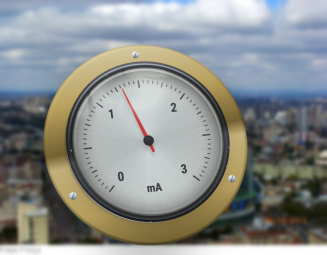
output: mA 1.3
